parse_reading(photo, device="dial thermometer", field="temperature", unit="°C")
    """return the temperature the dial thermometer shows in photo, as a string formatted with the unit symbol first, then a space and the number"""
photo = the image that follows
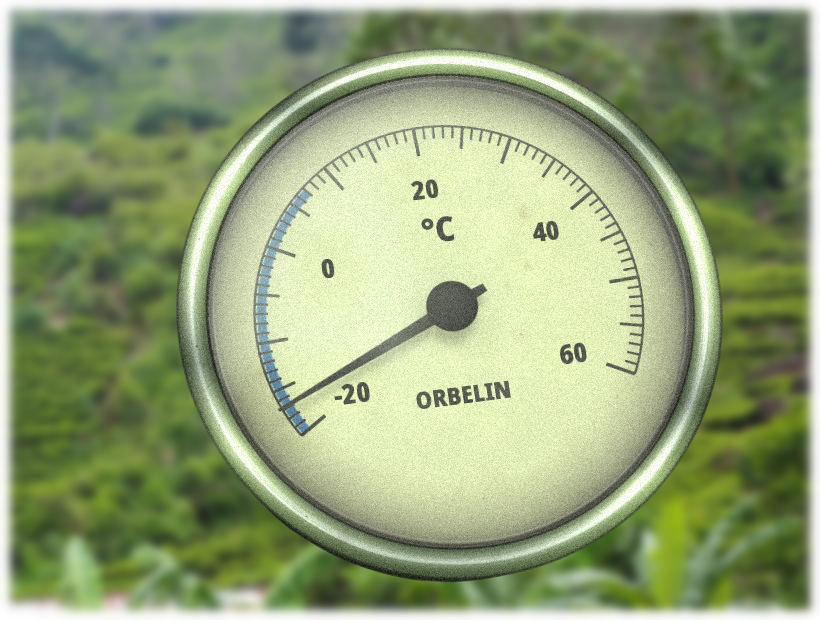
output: °C -17
